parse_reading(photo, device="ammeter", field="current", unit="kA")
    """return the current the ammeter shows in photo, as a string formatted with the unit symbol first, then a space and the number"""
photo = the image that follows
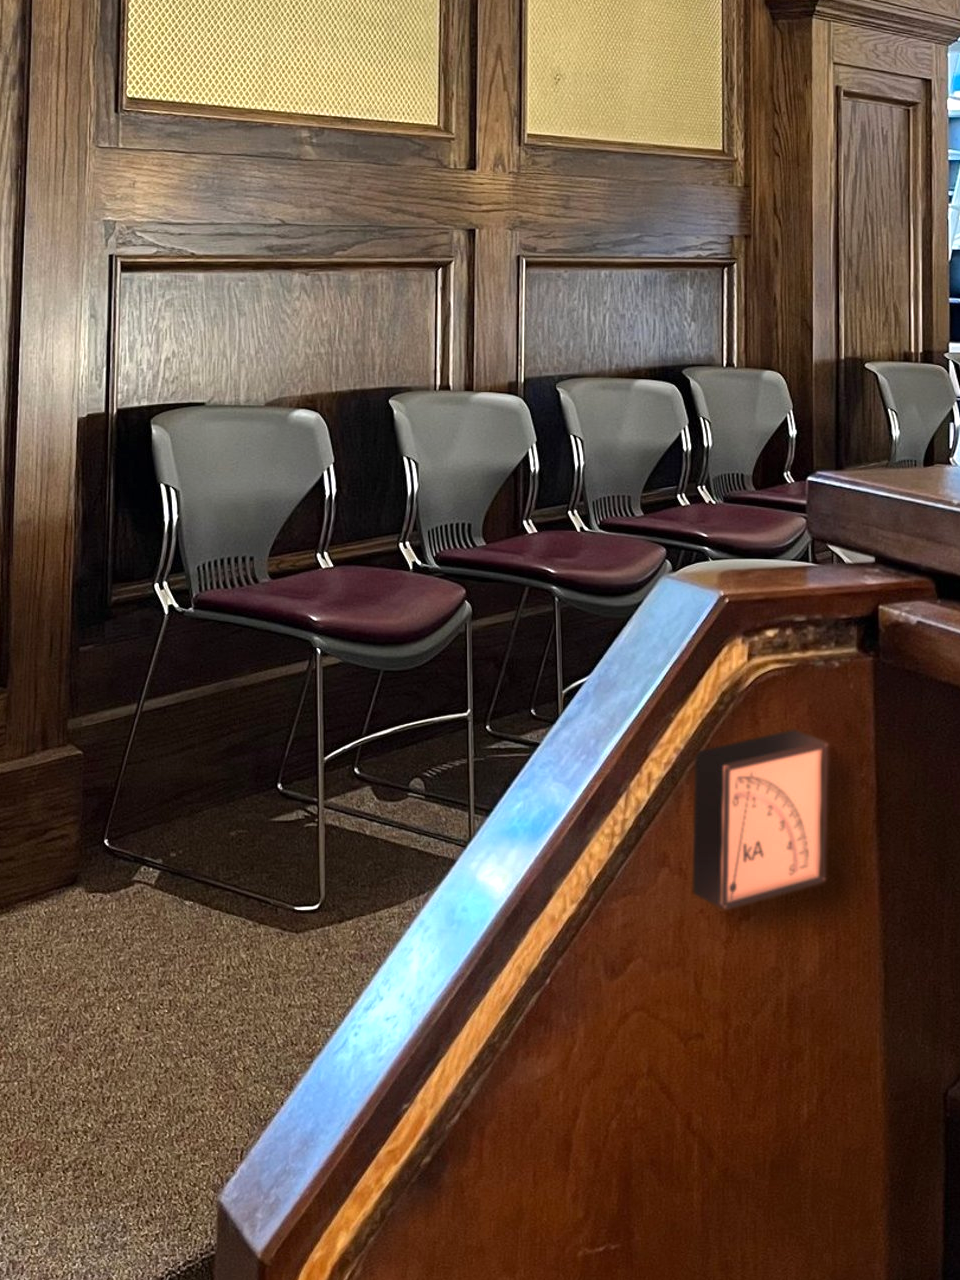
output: kA 0.5
